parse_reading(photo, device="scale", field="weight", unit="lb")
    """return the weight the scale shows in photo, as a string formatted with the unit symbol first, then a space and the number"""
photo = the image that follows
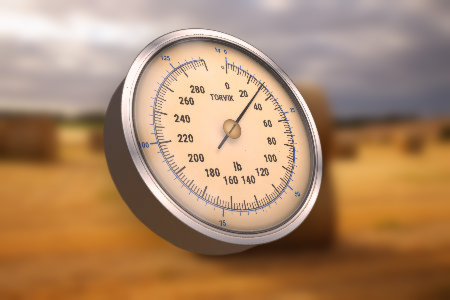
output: lb 30
